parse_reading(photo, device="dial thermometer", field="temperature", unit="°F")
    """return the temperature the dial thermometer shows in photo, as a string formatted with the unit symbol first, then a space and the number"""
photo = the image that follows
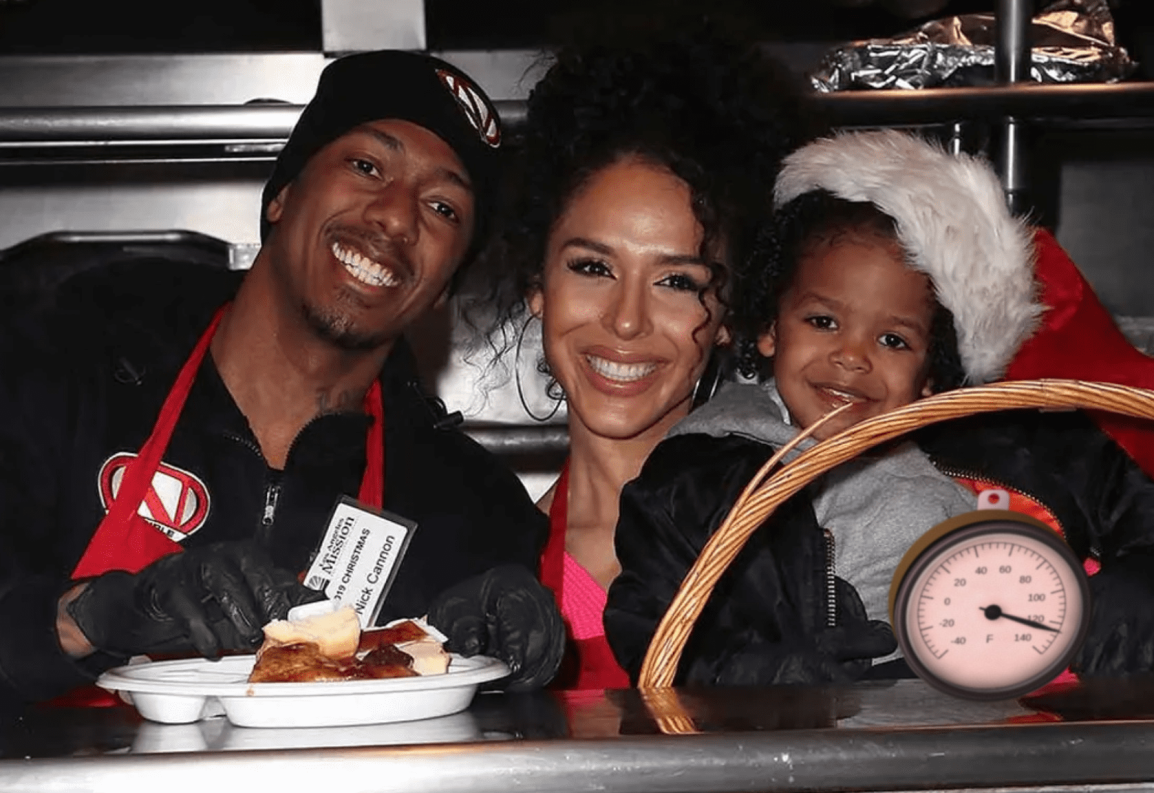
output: °F 124
